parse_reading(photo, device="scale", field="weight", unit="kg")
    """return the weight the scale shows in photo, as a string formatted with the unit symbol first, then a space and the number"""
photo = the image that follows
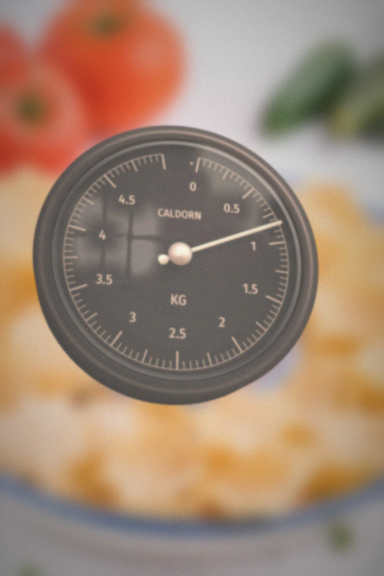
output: kg 0.85
